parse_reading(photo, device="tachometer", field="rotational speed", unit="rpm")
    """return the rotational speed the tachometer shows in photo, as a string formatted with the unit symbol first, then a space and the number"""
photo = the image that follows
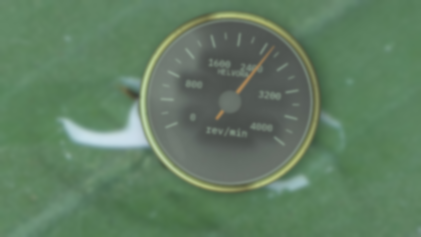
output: rpm 2500
